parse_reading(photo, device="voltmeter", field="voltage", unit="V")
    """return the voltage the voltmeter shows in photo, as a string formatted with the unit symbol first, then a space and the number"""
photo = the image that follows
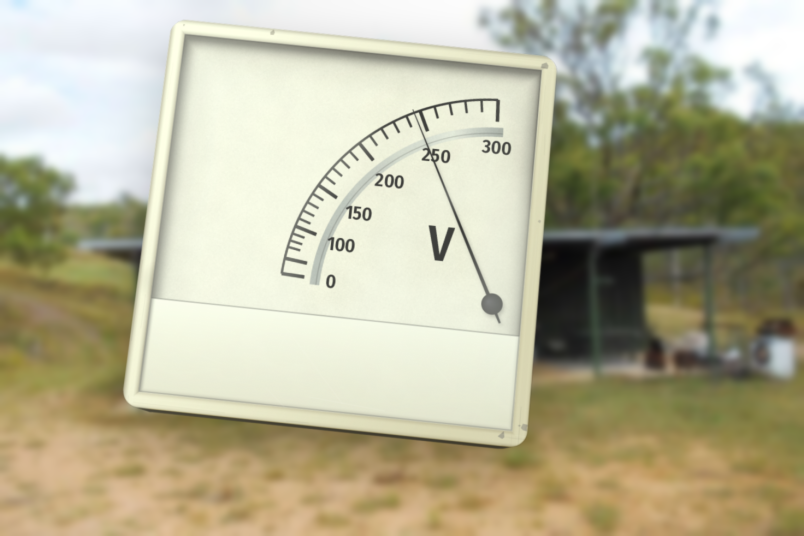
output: V 245
